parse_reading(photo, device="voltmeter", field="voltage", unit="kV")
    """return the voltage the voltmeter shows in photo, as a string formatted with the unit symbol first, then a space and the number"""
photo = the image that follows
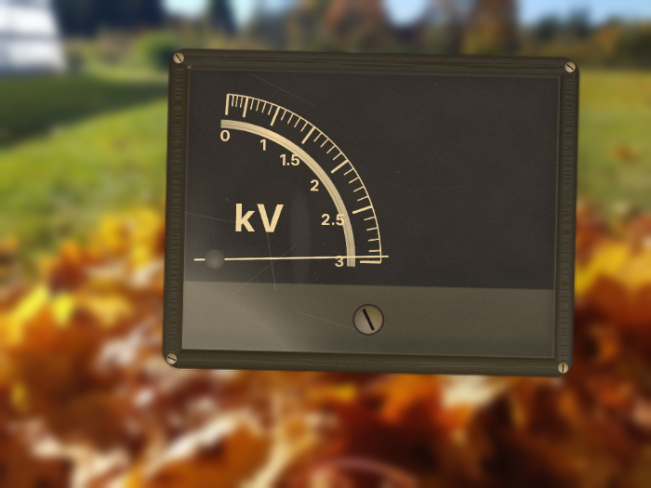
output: kV 2.95
